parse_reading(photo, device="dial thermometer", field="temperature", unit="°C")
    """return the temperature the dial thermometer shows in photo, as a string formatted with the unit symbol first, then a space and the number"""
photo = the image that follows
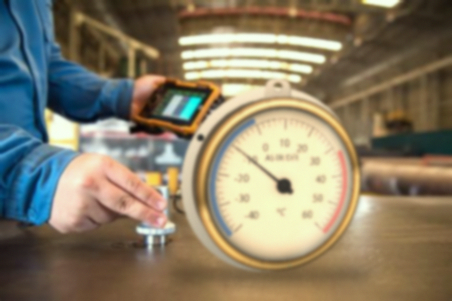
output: °C -10
